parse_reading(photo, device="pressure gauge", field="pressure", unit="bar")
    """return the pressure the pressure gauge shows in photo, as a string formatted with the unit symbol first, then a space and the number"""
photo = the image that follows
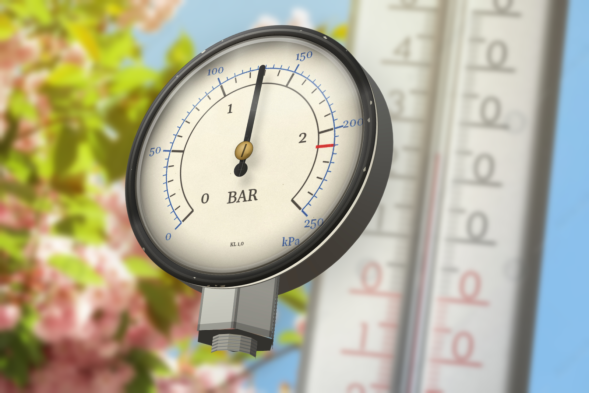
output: bar 1.3
